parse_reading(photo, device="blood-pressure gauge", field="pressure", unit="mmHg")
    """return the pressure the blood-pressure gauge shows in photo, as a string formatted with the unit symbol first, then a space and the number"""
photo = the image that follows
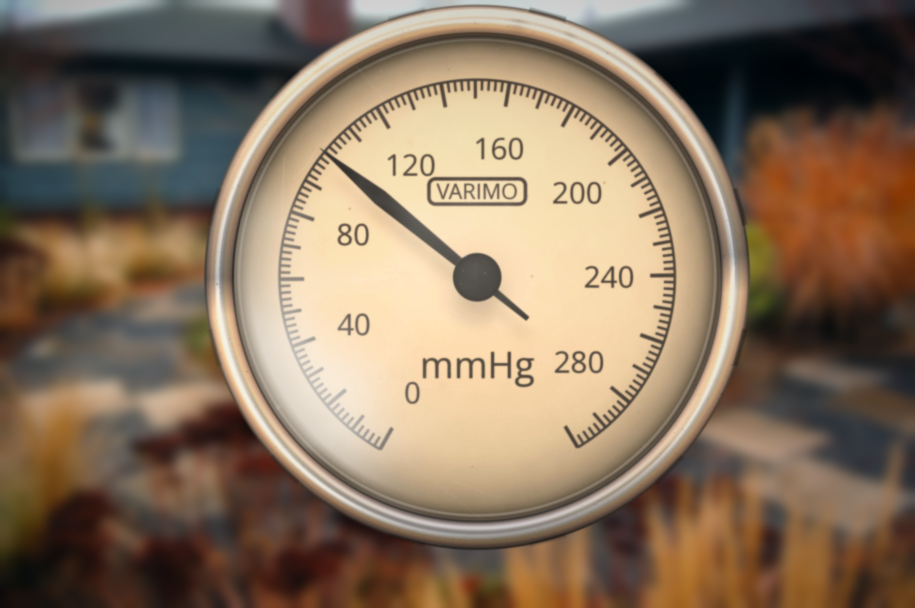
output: mmHg 100
